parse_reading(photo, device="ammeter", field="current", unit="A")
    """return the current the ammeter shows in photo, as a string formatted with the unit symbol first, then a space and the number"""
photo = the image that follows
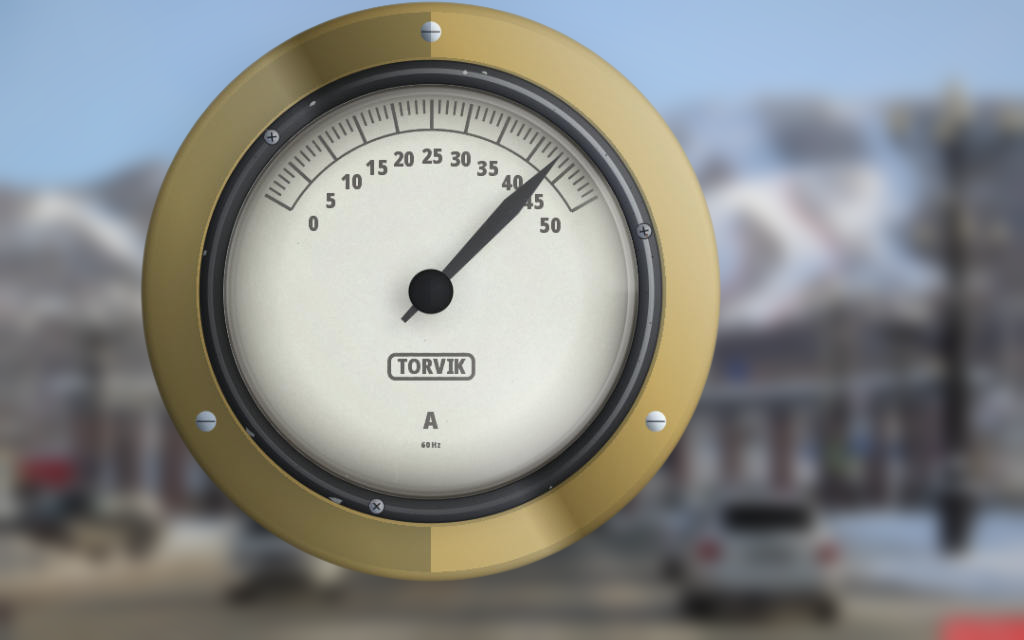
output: A 43
